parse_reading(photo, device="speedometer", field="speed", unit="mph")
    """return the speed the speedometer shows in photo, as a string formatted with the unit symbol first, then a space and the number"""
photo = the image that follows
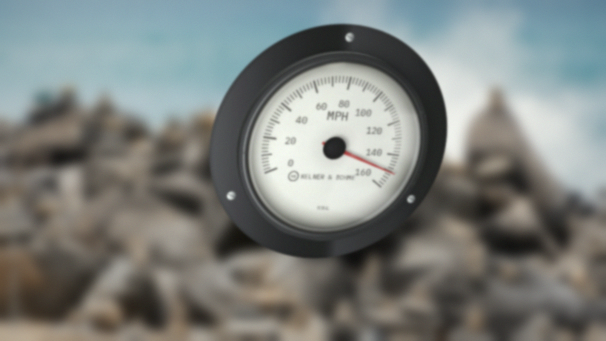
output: mph 150
